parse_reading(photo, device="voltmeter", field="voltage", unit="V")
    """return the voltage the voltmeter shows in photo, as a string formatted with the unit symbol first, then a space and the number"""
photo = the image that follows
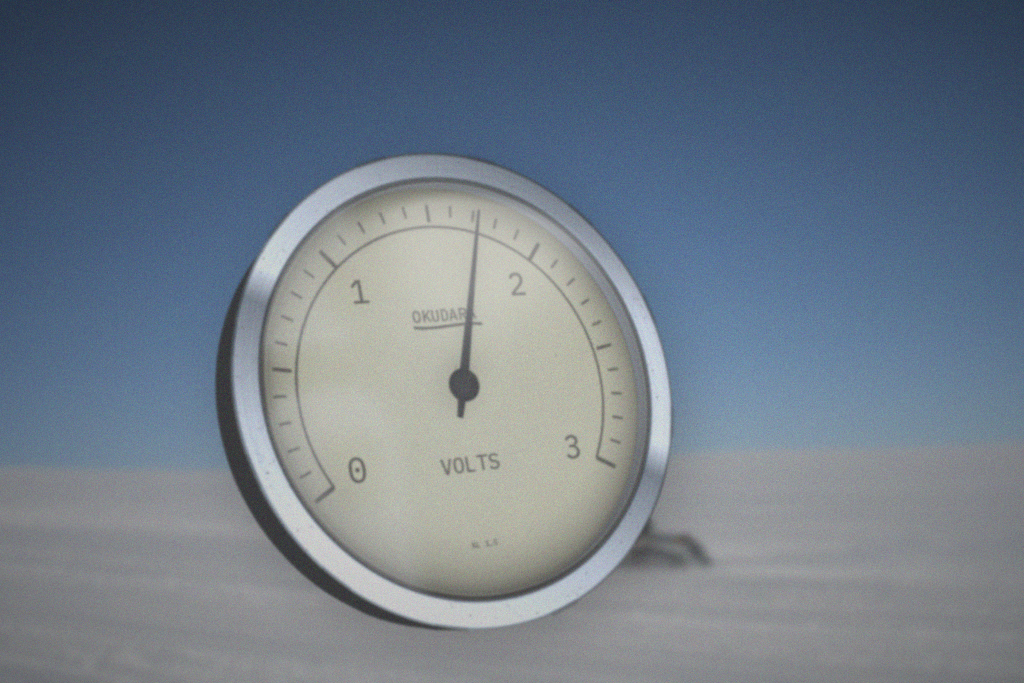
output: V 1.7
